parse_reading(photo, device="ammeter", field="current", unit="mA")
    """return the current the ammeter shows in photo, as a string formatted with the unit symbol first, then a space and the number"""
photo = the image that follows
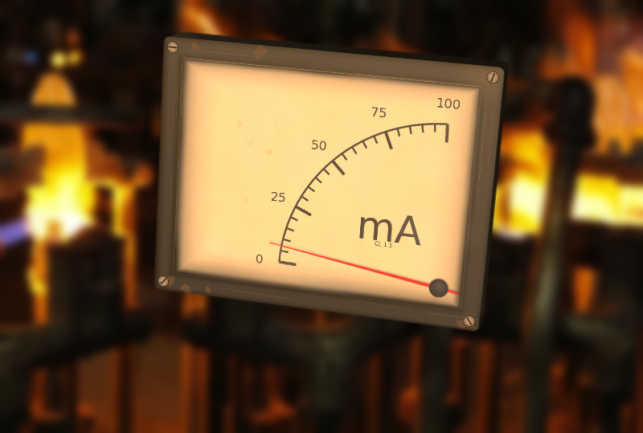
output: mA 7.5
